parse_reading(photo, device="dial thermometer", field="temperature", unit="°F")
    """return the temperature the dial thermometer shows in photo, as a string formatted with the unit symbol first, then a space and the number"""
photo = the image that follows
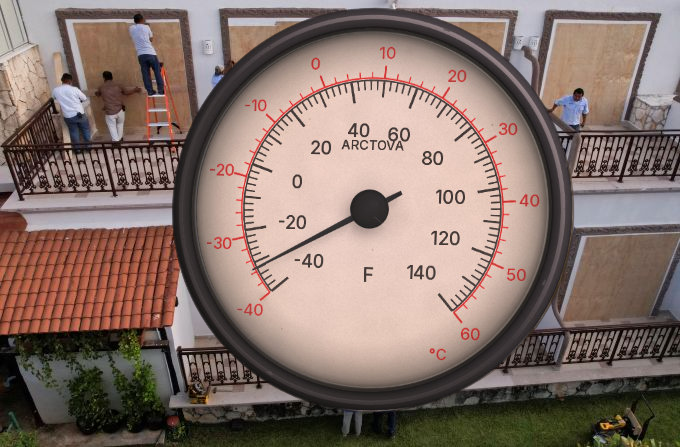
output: °F -32
